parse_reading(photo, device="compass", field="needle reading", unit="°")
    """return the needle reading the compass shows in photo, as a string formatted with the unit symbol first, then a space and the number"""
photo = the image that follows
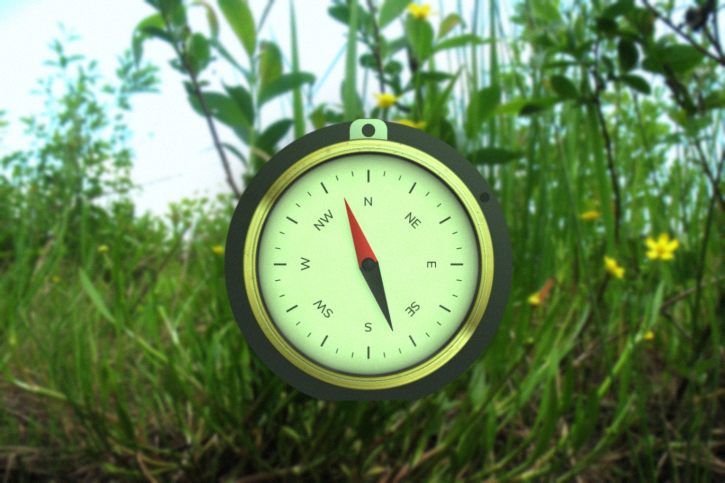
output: ° 340
